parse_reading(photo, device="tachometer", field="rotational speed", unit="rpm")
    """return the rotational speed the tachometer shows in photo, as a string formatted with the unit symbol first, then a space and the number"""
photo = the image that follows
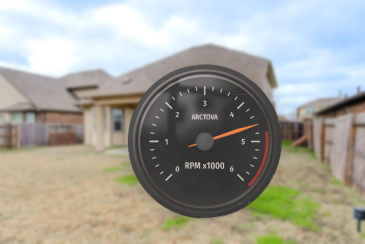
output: rpm 4600
